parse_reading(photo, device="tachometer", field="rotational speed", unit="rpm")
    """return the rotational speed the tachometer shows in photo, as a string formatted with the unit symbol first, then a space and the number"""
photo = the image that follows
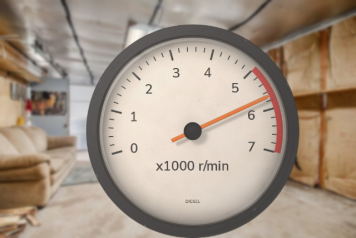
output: rpm 5700
